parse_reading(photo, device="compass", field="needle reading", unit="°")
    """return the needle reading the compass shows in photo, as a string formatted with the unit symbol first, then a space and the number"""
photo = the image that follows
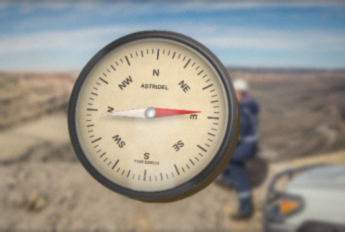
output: ° 85
